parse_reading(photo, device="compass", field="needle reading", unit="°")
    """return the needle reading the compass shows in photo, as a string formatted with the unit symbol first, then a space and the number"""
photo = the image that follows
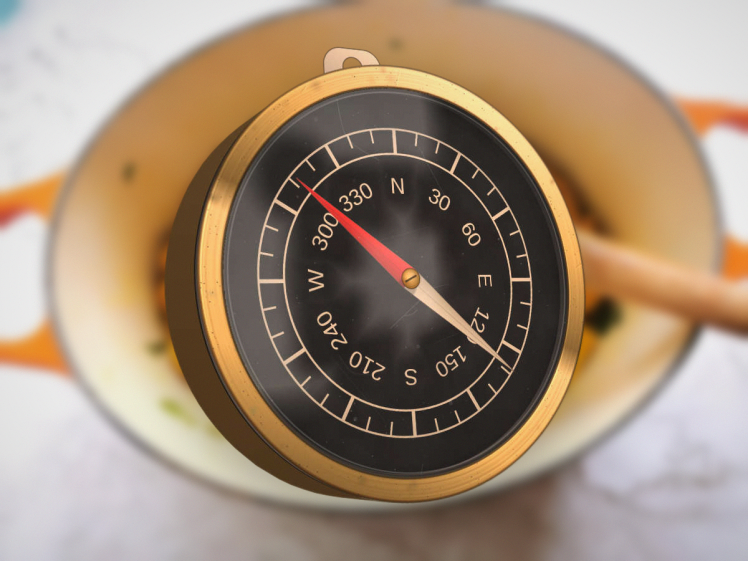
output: ° 310
